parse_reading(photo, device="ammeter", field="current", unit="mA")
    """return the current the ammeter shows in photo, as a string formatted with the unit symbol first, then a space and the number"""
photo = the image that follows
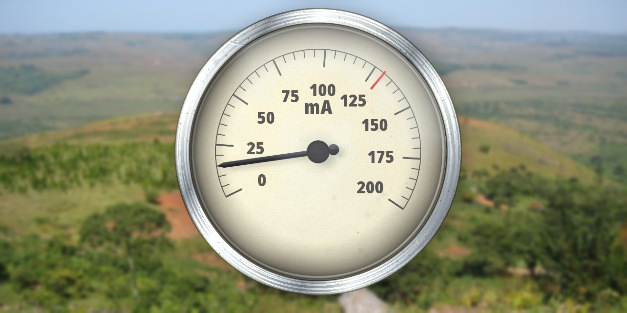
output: mA 15
